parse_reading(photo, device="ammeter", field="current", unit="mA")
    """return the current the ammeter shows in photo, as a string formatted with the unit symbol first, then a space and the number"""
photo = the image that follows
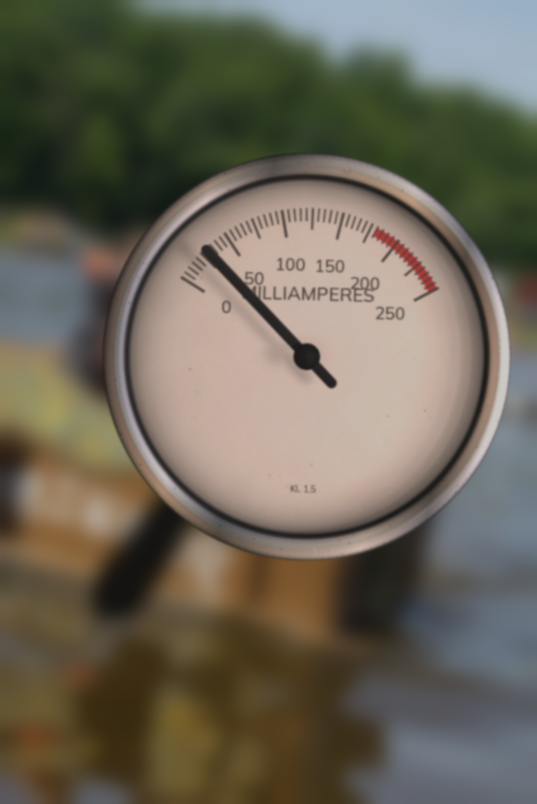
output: mA 30
